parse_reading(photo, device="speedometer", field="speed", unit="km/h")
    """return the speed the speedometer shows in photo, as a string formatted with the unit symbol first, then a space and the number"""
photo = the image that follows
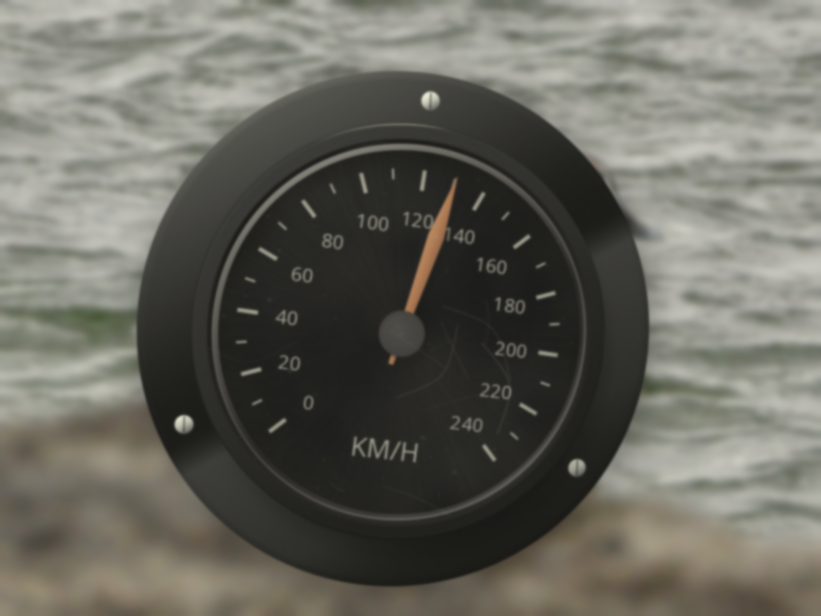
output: km/h 130
